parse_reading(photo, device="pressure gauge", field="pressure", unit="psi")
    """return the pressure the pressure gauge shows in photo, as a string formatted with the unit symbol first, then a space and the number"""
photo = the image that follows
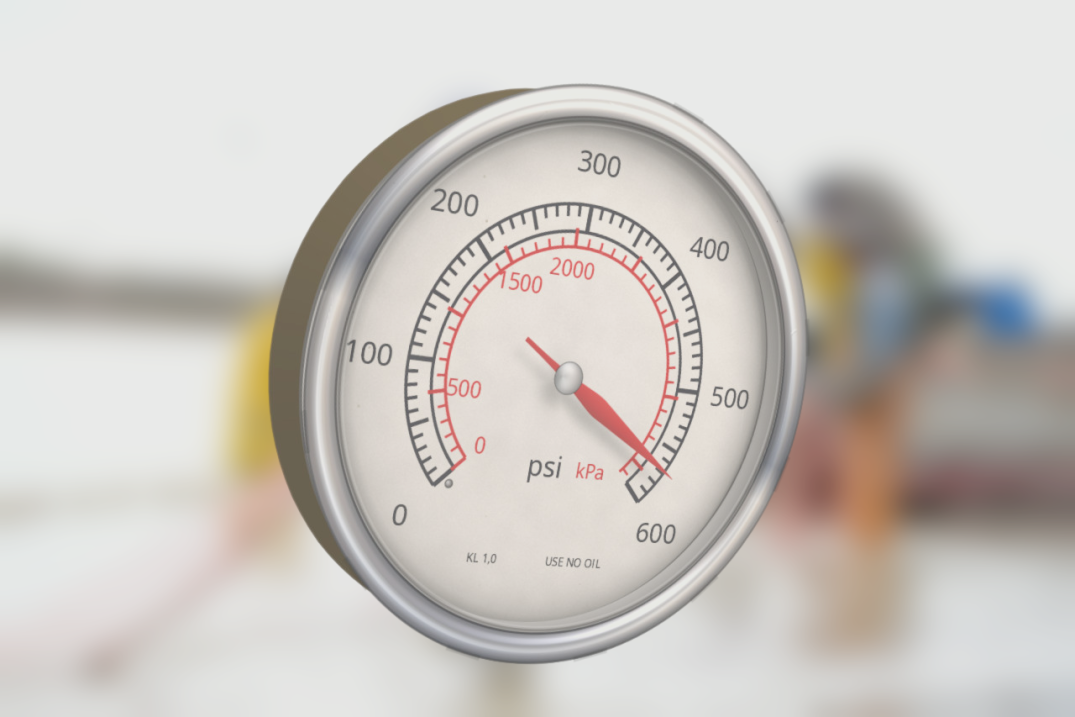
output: psi 570
